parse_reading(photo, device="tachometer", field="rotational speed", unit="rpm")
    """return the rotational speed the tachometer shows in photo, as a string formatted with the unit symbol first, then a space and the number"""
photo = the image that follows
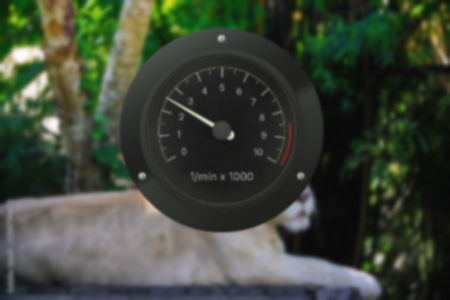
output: rpm 2500
